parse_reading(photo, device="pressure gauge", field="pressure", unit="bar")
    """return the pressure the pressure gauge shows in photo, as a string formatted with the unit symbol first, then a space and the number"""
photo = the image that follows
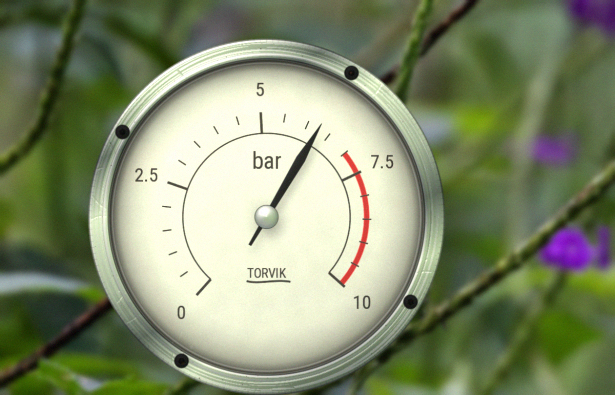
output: bar 6.25
